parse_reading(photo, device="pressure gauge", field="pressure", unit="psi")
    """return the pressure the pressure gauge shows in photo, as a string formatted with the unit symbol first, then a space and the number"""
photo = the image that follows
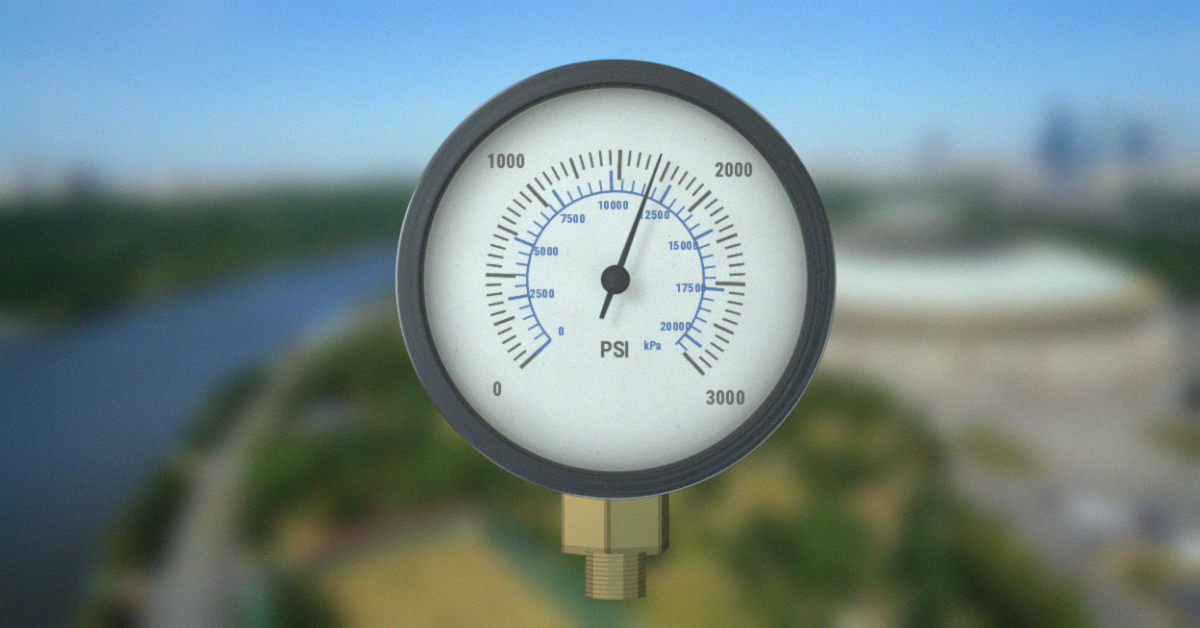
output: psi 1700
